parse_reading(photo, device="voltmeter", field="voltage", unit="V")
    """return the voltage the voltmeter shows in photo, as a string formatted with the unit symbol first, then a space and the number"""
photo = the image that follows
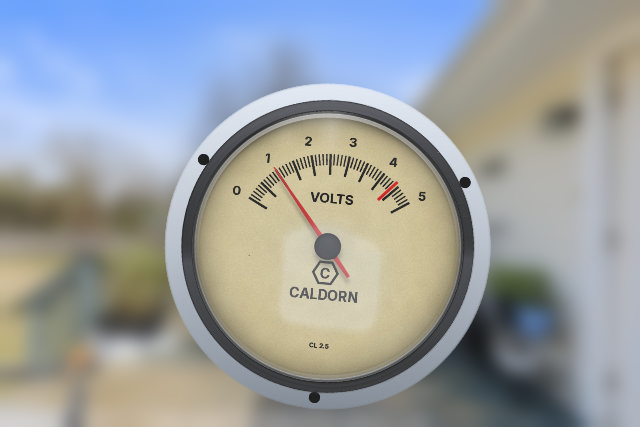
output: V 1
